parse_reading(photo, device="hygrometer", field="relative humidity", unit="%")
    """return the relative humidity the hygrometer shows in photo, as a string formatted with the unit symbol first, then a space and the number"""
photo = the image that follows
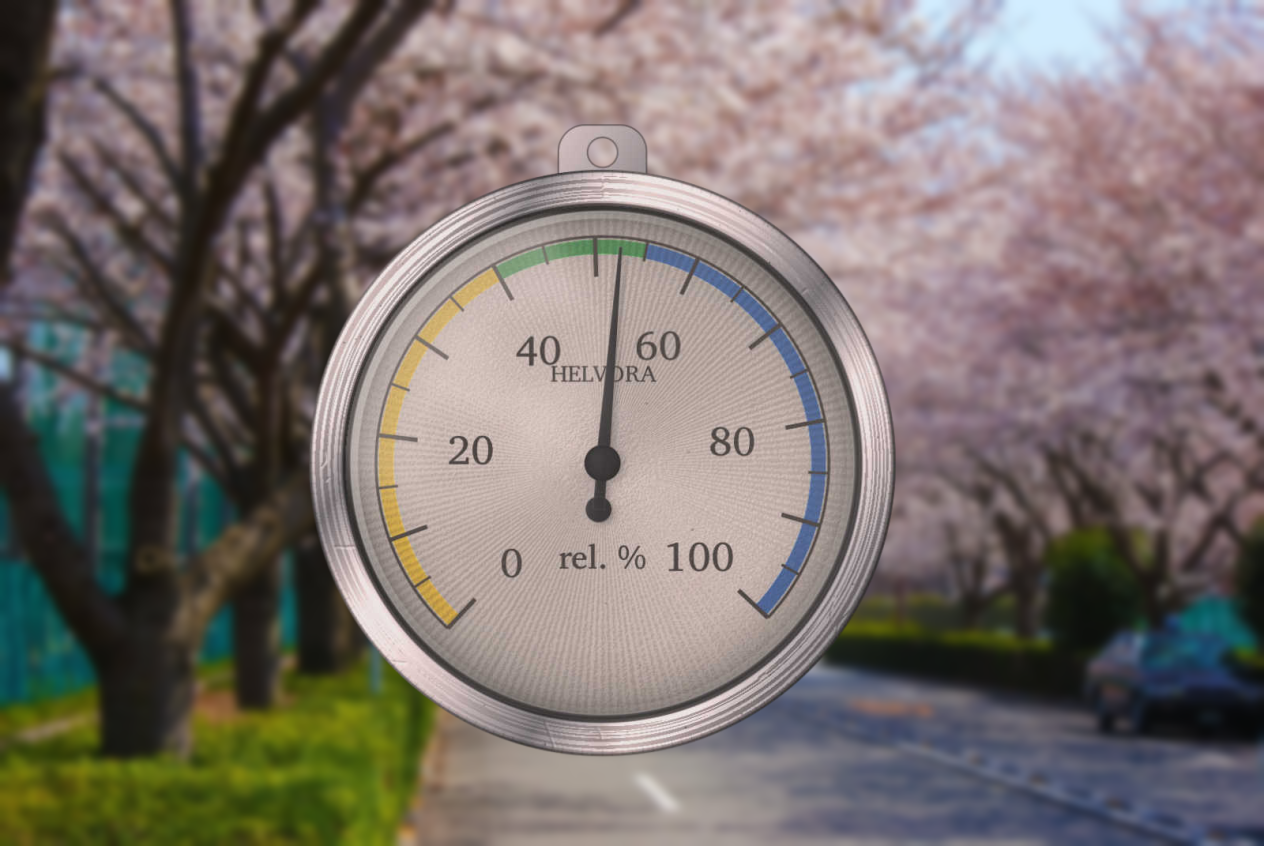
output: % 52.5
